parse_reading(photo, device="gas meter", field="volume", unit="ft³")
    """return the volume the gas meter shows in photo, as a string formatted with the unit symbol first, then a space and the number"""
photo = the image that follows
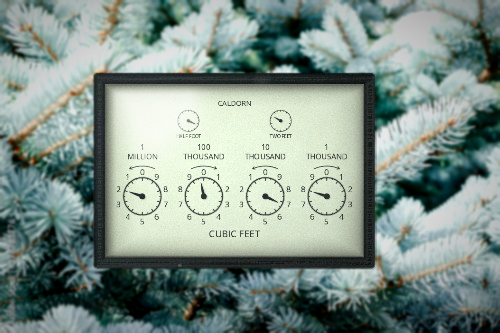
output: ft³ 196800
